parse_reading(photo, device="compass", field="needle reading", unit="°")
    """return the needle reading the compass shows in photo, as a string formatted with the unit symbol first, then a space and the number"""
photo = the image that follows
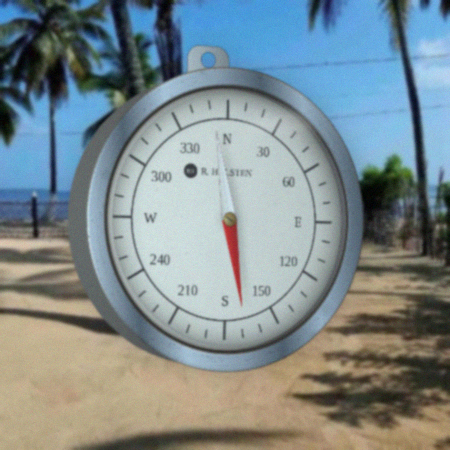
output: ° 170
